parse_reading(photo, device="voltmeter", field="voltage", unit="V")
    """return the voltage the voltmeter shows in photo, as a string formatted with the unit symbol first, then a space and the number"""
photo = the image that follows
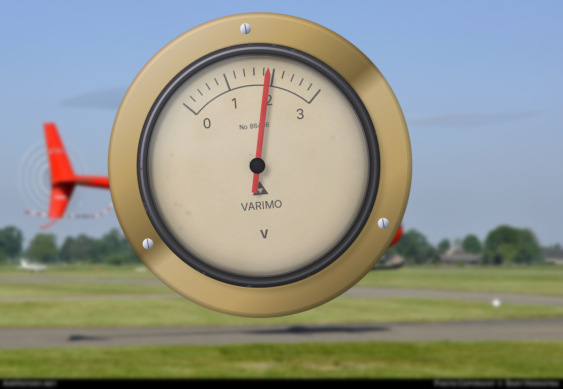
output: V 1.9
